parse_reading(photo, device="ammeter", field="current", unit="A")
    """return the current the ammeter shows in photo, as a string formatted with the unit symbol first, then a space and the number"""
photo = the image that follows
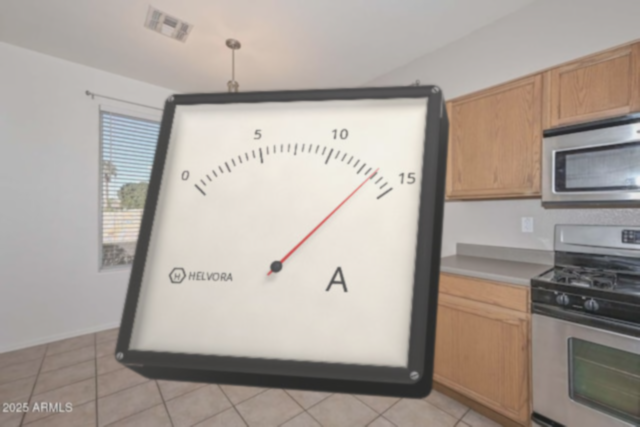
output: A 13.5
